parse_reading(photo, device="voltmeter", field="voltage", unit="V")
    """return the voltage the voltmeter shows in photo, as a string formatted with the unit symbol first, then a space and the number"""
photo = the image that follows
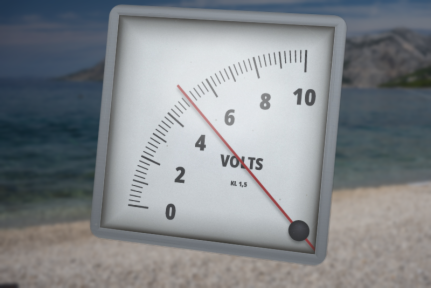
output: V 5
